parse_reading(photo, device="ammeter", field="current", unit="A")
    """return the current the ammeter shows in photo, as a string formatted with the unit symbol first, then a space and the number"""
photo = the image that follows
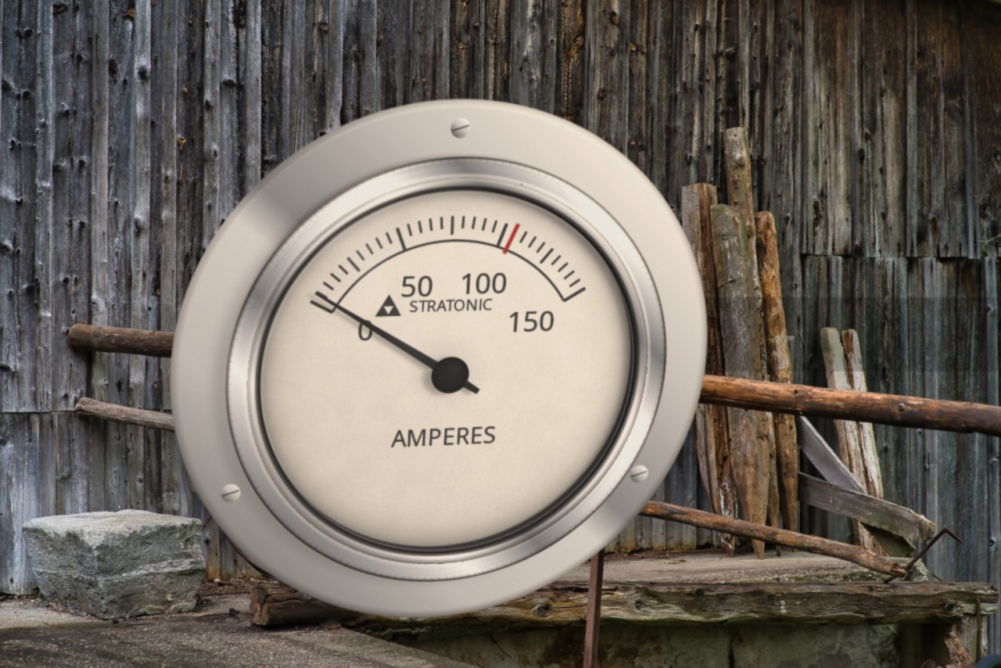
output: A 5
